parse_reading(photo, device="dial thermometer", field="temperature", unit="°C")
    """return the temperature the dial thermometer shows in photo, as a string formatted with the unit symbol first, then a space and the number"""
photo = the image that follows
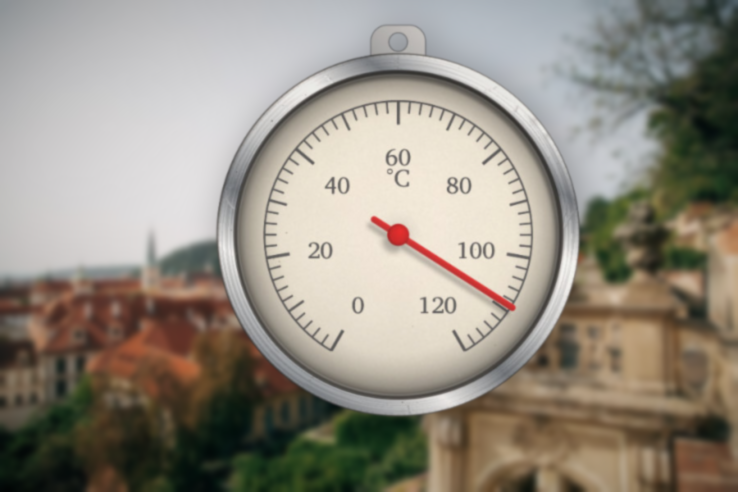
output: °C 109
